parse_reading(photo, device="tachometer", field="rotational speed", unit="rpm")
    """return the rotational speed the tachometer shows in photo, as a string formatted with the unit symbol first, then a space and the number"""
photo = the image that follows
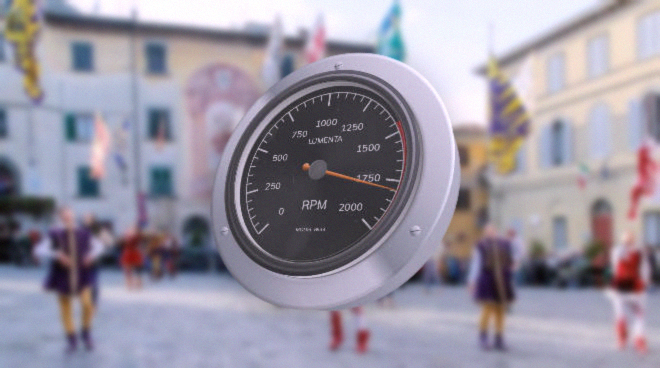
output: rpm 1800
